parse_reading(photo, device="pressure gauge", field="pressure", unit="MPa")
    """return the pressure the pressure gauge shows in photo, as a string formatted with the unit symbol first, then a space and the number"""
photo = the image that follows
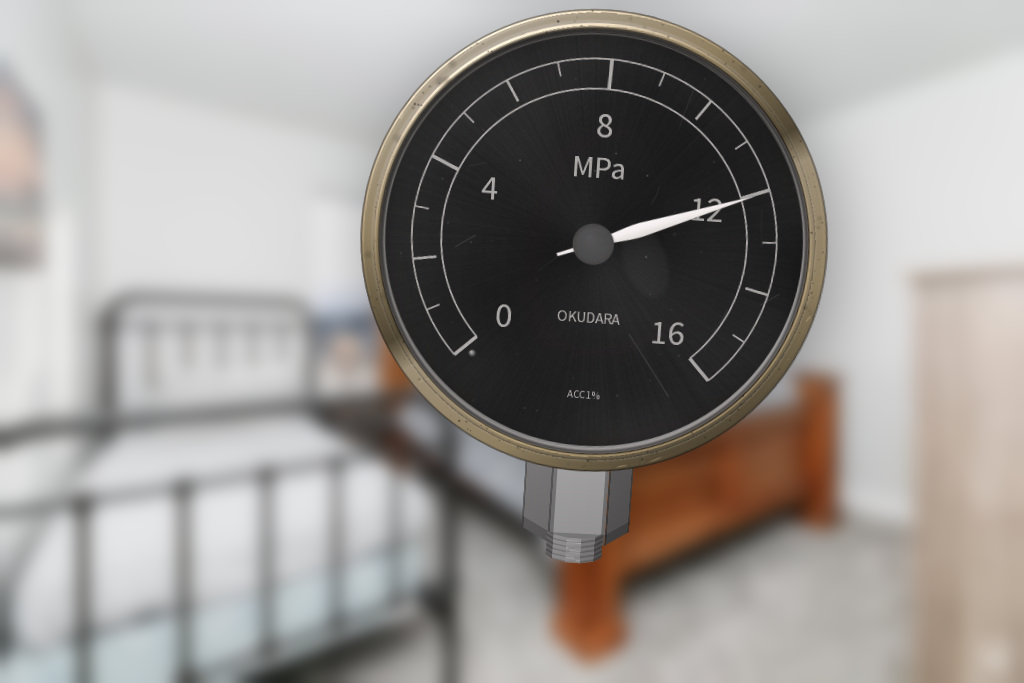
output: MPa 12
